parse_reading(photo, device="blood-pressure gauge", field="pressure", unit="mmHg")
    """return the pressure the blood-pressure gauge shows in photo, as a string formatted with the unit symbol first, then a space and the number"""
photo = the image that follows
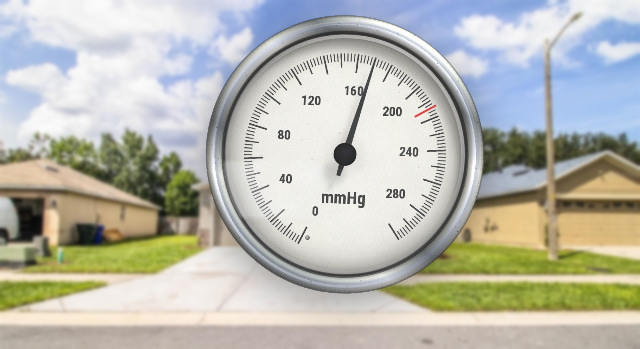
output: mmHg 170
